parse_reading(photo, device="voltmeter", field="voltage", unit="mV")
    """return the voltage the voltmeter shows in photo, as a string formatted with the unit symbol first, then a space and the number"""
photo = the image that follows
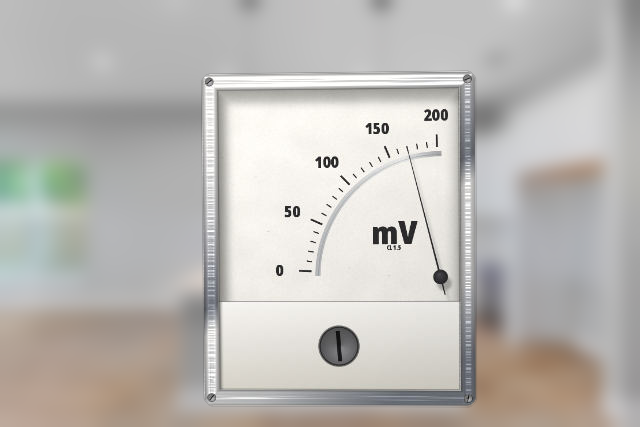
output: mV 170
